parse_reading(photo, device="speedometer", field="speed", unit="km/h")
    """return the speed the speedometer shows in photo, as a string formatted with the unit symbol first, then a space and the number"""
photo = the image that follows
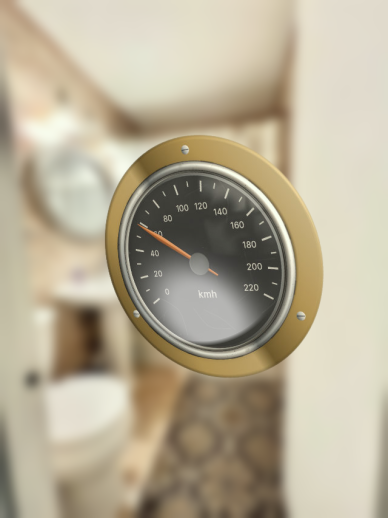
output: km/h 60
